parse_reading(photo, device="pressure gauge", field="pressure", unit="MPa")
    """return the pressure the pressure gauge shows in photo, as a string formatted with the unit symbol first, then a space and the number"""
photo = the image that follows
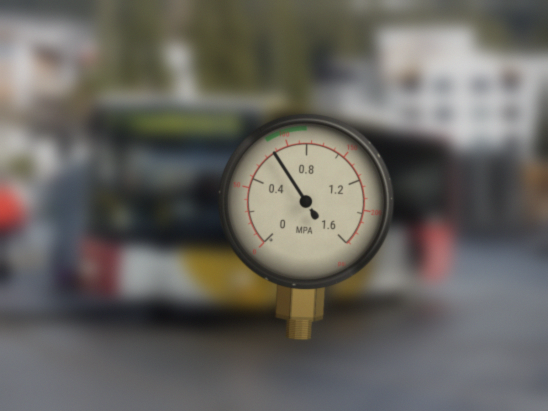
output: MPa 0.6
